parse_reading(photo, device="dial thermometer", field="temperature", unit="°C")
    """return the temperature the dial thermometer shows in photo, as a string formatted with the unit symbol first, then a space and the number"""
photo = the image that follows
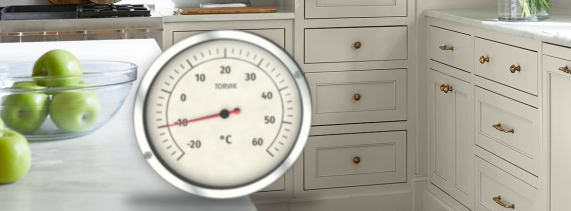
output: °C -10
